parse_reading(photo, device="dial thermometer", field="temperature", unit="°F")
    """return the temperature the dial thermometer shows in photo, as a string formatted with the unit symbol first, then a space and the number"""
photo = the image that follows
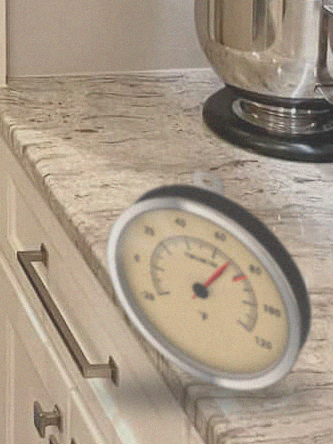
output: °F 70
